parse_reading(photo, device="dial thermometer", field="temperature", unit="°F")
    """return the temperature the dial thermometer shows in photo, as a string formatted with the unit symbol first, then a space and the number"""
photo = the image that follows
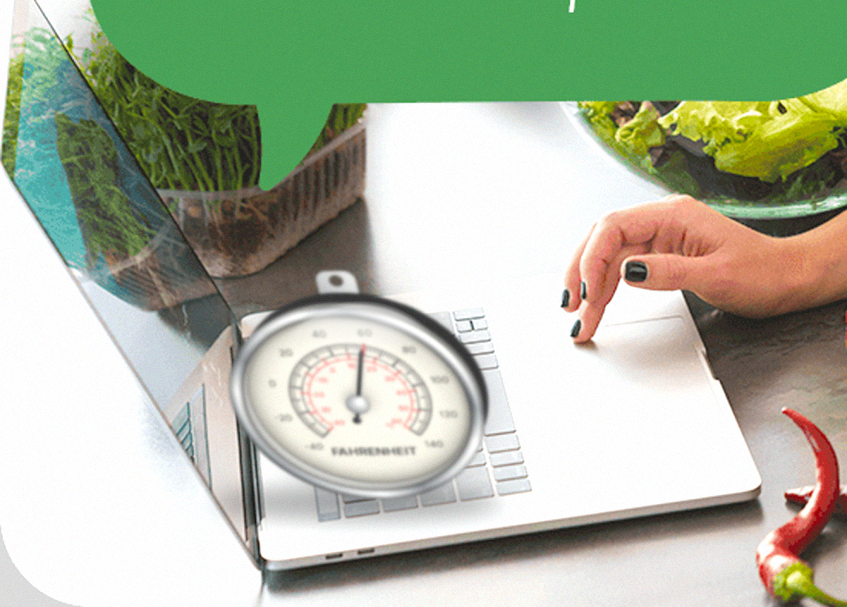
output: °F 60
